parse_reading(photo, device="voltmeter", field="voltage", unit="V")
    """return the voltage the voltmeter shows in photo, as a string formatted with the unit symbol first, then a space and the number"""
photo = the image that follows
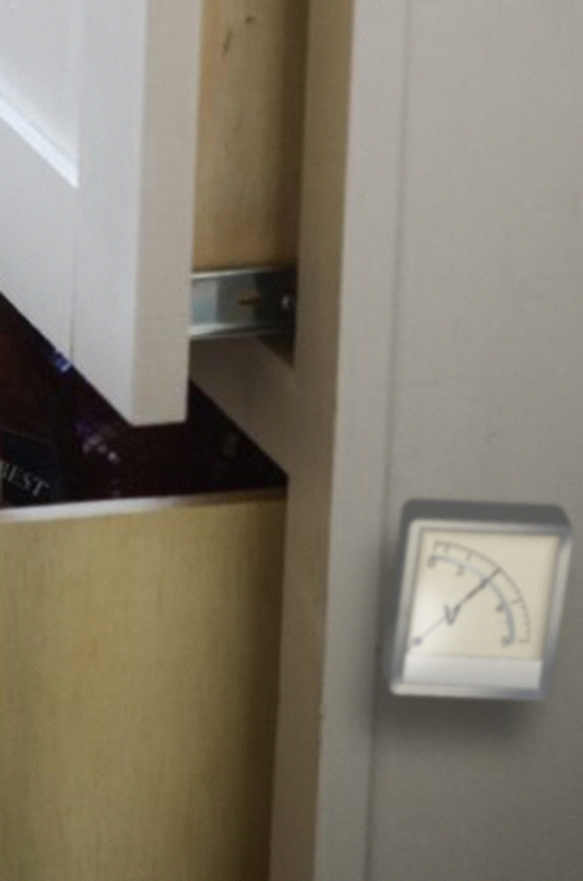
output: V 3
